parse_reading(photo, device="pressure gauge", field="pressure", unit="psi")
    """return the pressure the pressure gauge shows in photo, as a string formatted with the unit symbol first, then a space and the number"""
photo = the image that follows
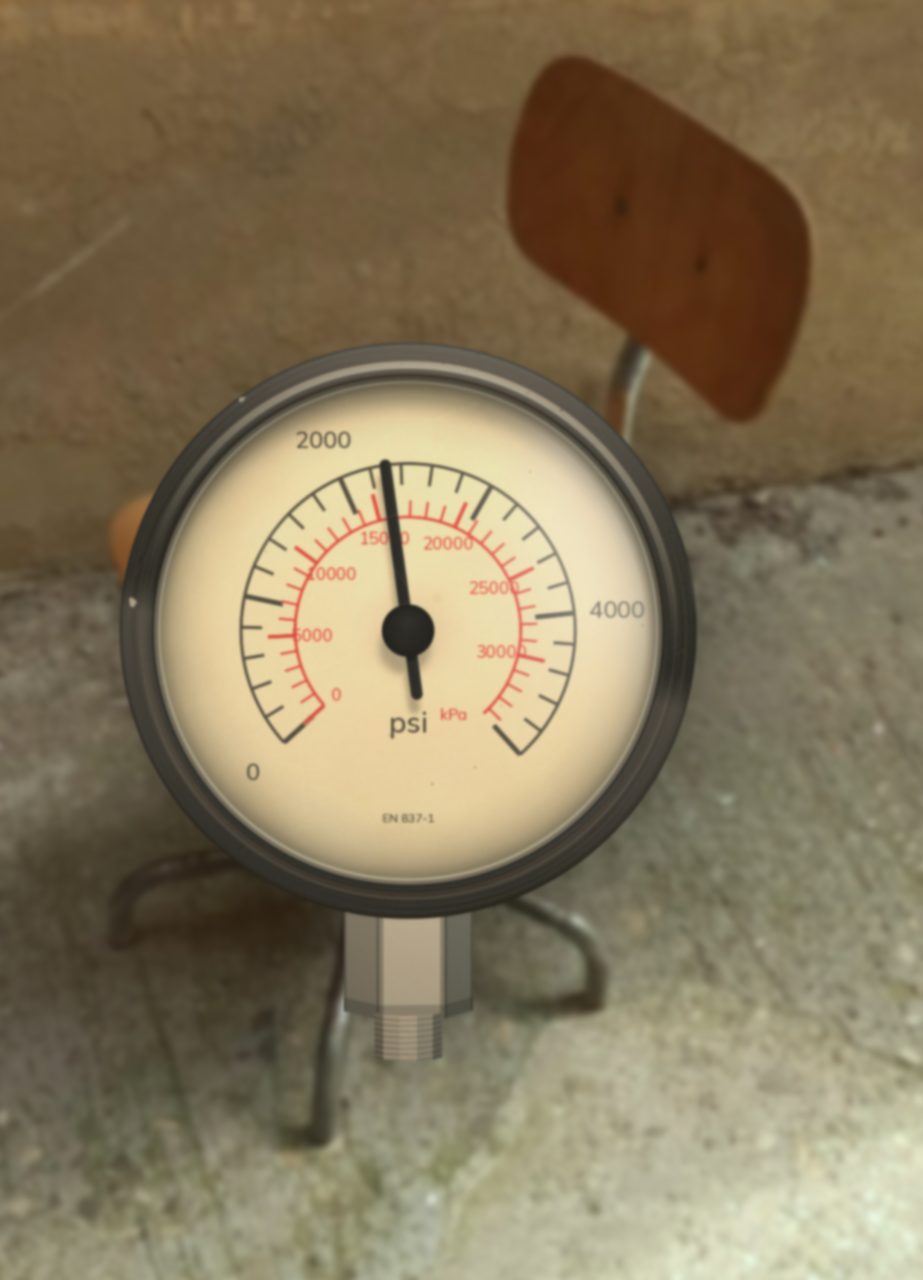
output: psi 2300
